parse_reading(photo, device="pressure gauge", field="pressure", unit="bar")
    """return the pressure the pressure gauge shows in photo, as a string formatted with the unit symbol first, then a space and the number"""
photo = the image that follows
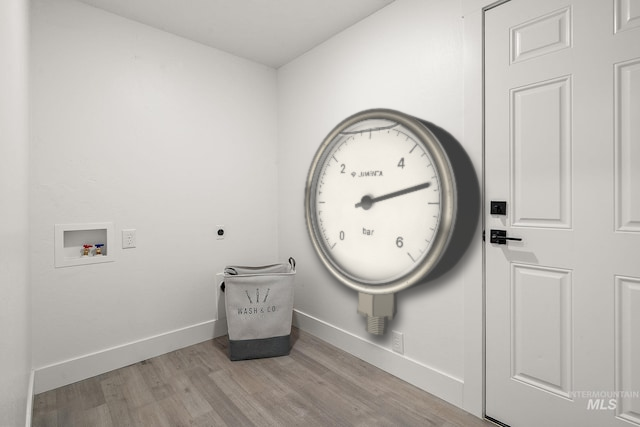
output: bar 4.7
